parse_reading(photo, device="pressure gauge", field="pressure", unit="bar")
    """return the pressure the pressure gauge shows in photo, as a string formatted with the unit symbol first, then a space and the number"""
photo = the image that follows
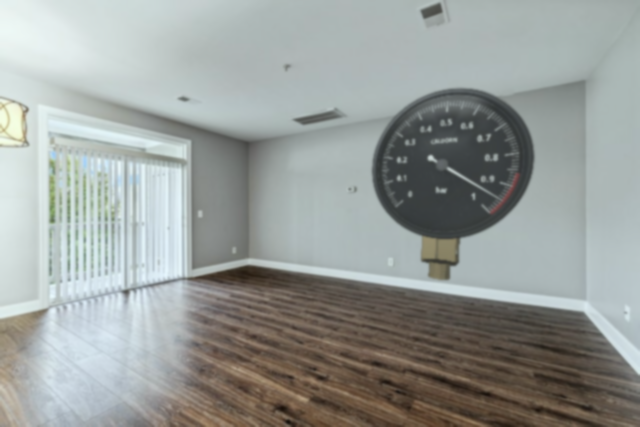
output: bar 0.95
